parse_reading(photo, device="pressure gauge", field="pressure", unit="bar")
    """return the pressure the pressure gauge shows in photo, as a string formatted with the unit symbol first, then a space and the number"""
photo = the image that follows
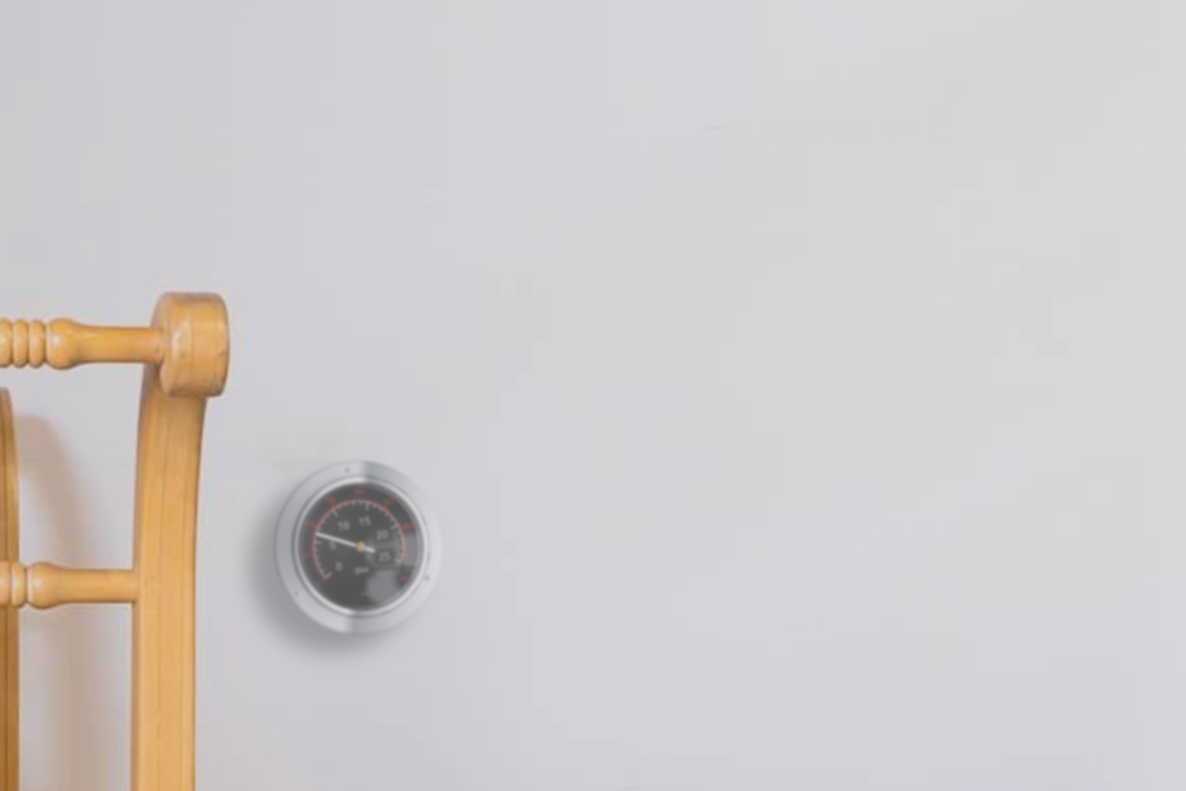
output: bar 6
